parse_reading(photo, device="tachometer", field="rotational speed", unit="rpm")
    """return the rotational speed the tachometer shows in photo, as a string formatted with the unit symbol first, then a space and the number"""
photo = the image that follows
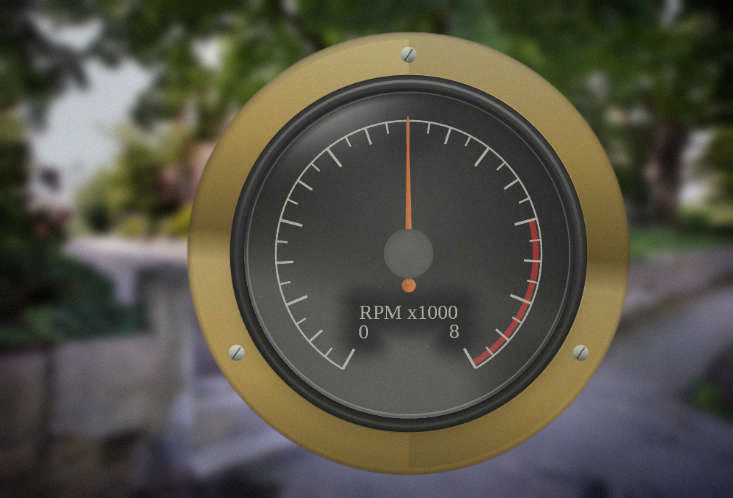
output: rpm 4000
